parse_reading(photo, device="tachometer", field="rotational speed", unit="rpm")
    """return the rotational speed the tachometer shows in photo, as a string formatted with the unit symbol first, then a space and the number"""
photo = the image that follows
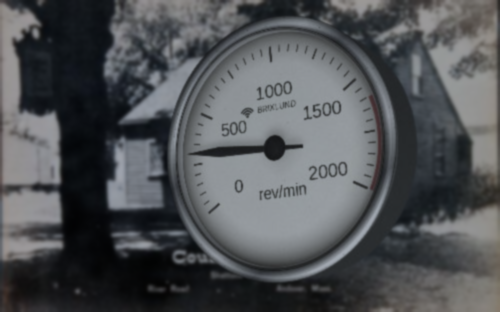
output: rpm 300
